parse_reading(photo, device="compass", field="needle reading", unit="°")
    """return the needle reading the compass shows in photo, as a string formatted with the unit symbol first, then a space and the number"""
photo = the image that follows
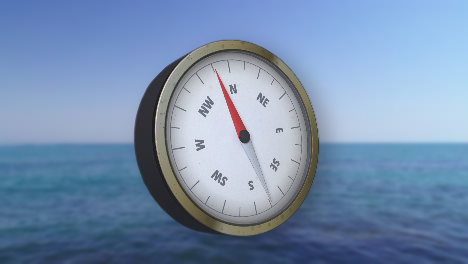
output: ° 345
